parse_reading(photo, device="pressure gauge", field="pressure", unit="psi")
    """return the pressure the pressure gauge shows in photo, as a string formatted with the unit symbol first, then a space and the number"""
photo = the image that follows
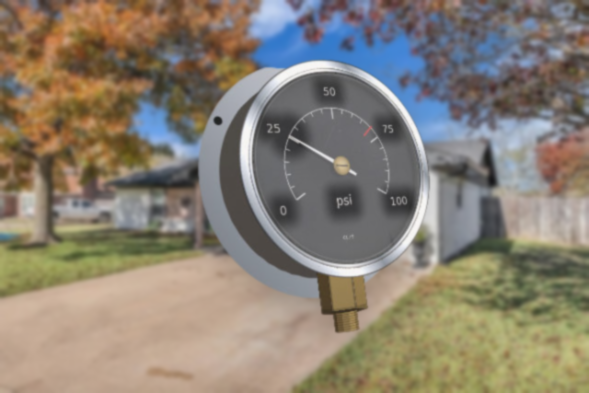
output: psi 25
